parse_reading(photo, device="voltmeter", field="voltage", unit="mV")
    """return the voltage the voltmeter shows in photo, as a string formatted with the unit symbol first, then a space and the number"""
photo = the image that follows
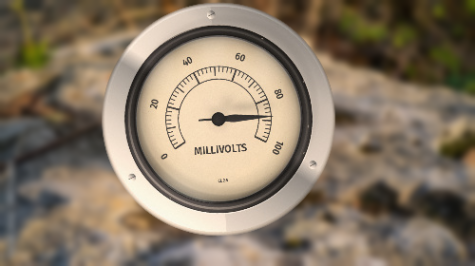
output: mV 88
